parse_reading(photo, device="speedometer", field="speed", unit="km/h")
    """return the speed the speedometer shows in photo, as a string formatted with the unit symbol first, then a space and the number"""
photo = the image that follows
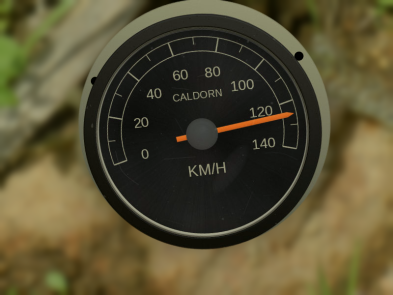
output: km/h 125
